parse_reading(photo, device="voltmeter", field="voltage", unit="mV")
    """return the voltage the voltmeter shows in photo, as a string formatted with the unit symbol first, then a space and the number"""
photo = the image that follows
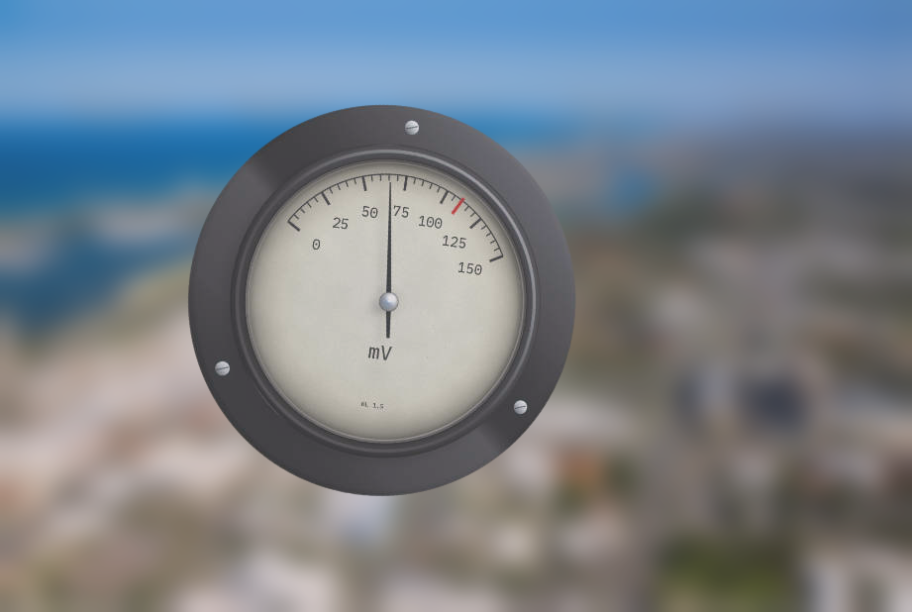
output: mV 65
